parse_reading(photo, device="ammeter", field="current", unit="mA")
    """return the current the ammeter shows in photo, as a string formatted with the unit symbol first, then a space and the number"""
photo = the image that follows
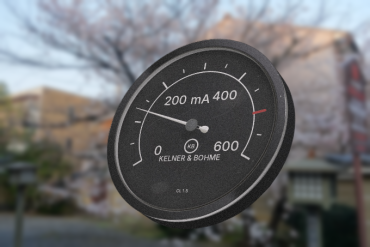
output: mA 125
